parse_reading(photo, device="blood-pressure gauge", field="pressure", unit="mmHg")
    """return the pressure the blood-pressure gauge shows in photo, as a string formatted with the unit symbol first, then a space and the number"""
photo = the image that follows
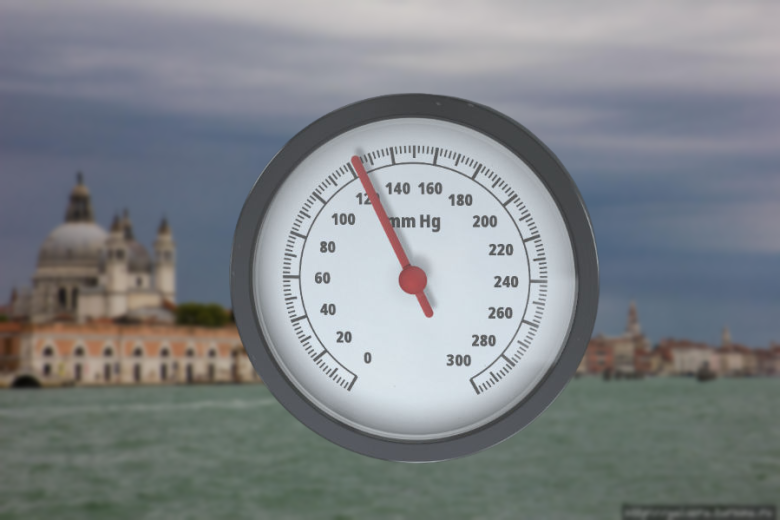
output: mmHg 124
